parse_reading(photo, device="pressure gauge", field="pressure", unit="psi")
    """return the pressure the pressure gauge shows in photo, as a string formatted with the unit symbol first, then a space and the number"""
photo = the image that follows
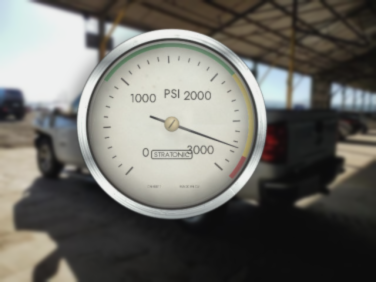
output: psi 2750
